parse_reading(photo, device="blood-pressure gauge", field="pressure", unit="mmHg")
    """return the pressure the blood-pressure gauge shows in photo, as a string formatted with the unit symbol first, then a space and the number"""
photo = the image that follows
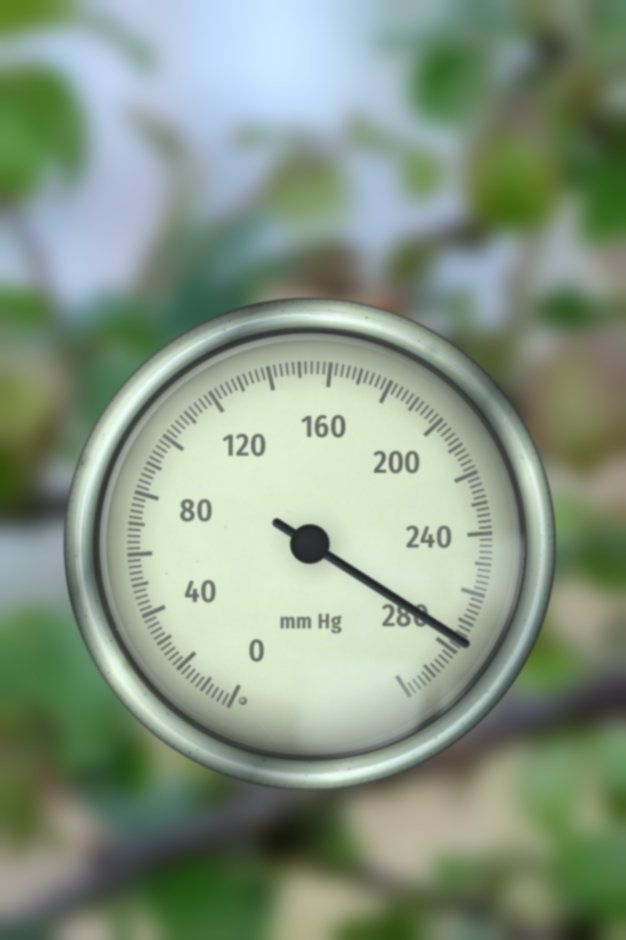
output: mmHg 276
